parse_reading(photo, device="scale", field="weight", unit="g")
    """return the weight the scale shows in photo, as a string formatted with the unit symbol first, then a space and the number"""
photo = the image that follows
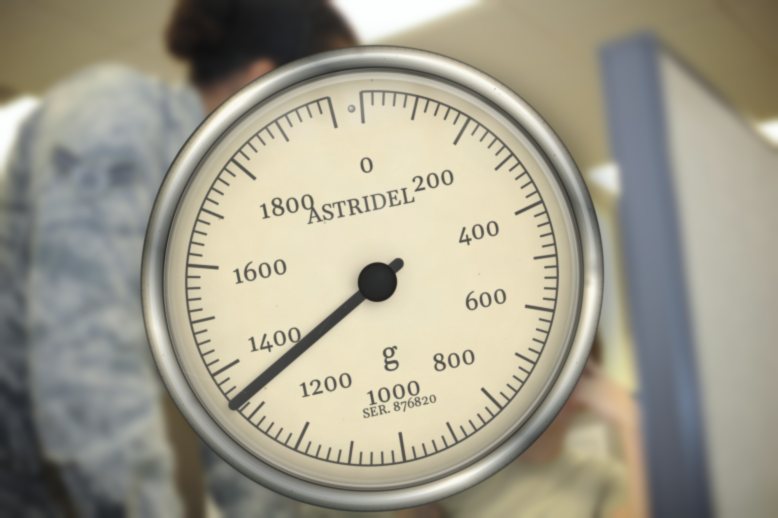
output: g 1340
